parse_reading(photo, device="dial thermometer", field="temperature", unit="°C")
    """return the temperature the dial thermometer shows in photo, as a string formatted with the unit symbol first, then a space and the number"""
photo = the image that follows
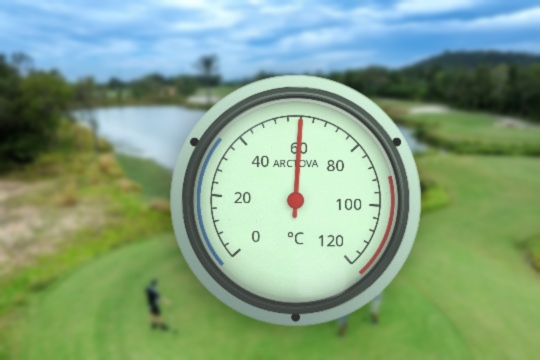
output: °C 60
